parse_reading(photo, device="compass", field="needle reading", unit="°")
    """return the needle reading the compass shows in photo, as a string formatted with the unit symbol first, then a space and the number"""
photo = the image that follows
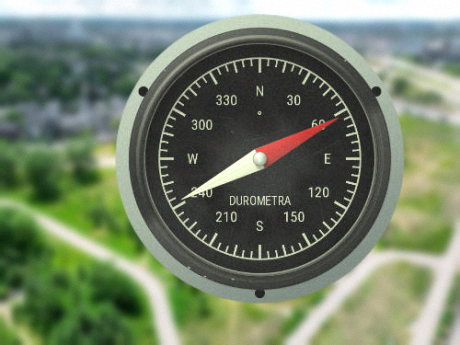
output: ° 62.5
